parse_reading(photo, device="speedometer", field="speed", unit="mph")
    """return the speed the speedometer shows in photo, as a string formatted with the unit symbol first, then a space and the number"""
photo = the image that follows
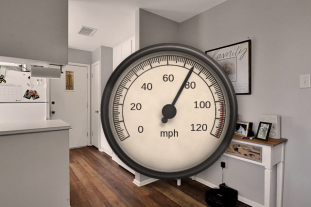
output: mph 75
